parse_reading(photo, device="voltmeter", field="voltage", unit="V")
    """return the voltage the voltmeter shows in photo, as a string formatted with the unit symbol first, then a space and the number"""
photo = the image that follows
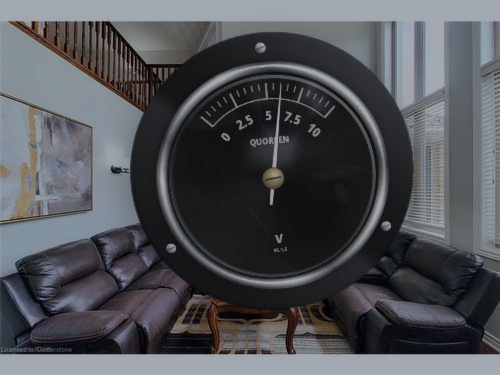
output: V 6
